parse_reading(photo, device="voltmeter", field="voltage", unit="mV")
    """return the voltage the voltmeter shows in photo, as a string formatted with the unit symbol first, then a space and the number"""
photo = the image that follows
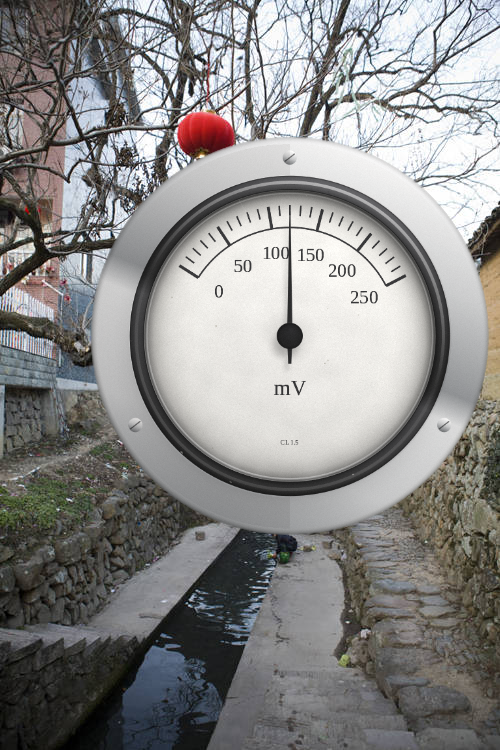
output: mV 120
